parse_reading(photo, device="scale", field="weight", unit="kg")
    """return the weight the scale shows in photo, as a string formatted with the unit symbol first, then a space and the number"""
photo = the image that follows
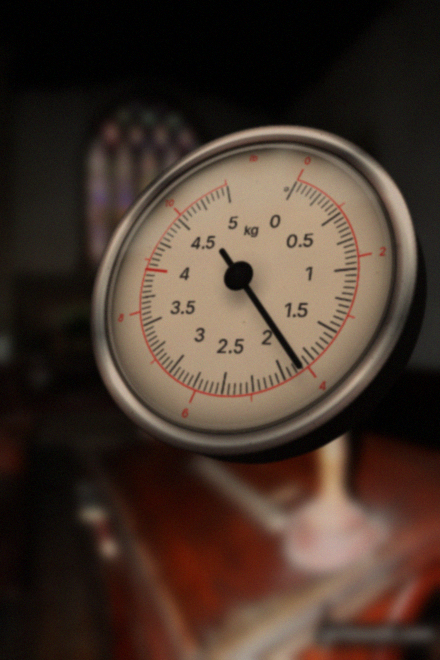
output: kg 1.85
